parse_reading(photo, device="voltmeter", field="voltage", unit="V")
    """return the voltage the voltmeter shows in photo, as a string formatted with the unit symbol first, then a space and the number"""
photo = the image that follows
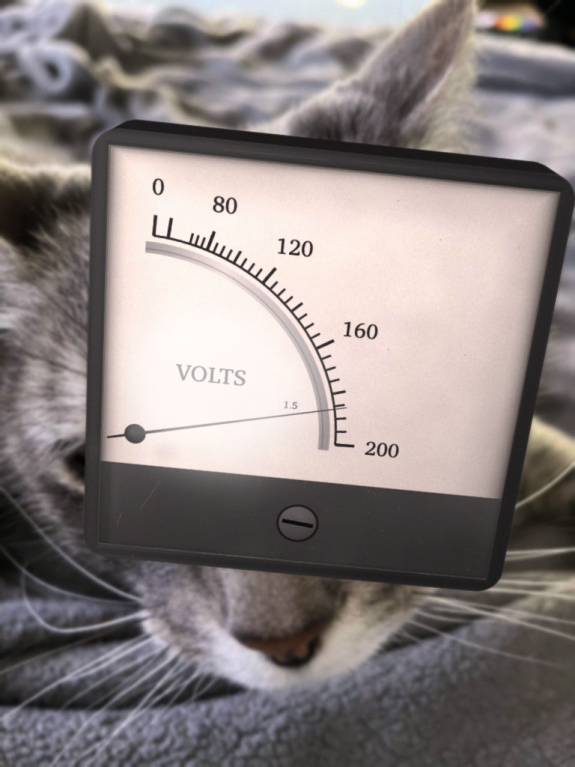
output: V 185
